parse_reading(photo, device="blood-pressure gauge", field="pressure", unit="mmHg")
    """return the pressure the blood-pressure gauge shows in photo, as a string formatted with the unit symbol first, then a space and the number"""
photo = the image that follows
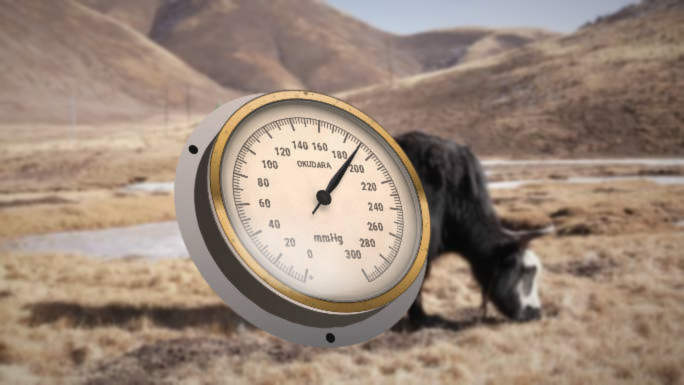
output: mmHg 190
